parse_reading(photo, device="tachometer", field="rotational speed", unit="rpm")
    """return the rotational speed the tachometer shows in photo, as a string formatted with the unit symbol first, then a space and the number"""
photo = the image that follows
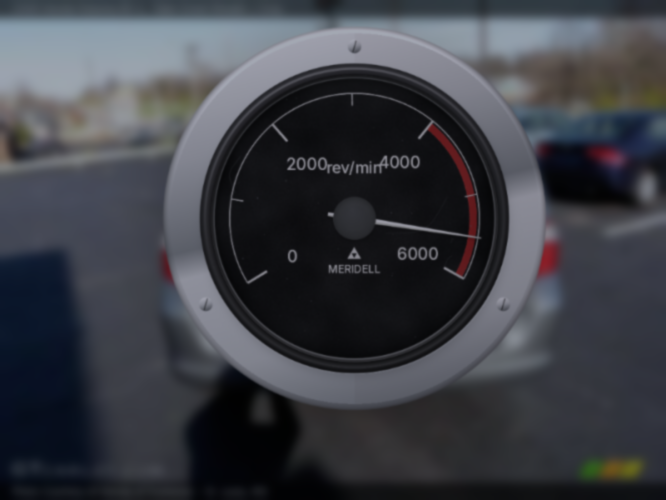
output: rpm 5500
